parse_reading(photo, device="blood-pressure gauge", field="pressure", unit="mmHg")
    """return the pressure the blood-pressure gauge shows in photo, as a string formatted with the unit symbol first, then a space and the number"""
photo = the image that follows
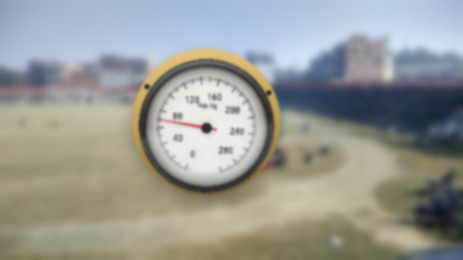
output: mmHg 70
